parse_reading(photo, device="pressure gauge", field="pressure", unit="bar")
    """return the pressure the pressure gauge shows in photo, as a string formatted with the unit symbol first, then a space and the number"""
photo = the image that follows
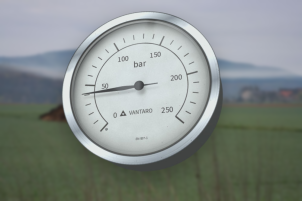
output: bar 40
